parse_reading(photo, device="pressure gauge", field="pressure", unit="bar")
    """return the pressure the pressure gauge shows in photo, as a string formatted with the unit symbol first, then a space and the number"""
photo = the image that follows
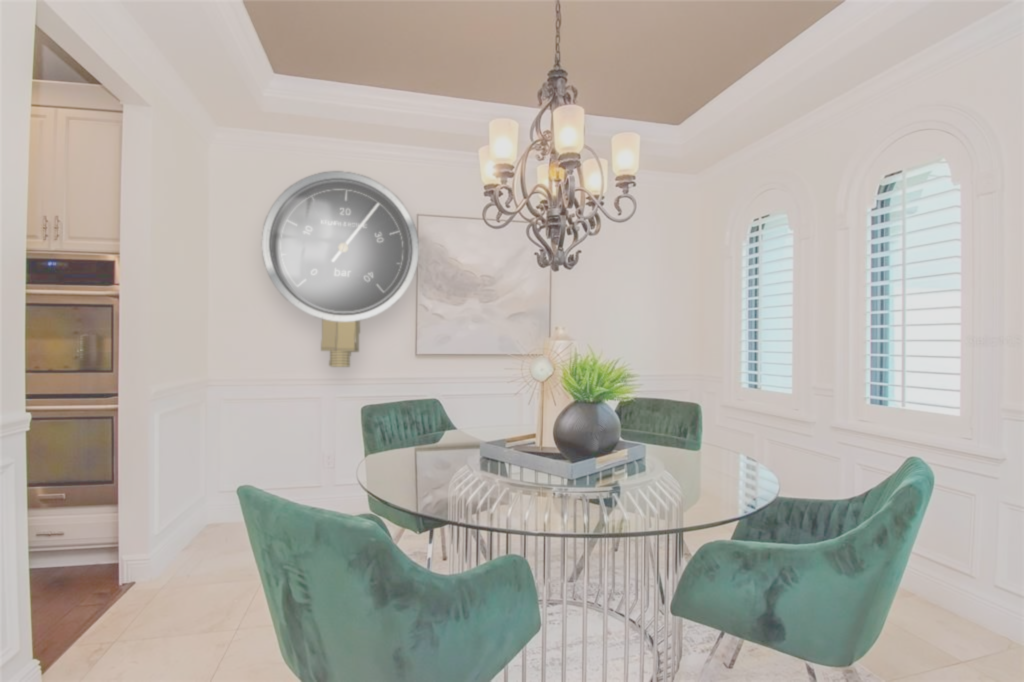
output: bar 25
